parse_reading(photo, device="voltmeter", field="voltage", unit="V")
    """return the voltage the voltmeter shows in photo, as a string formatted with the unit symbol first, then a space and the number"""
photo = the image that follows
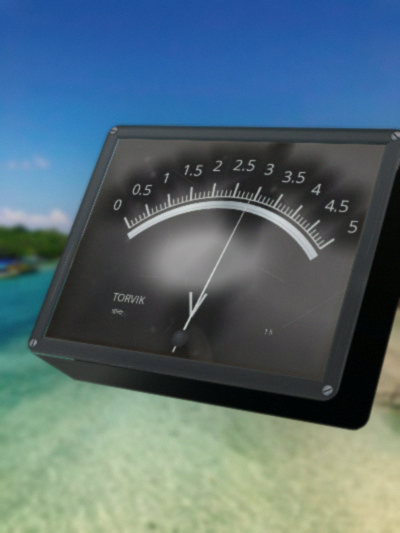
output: V 3
